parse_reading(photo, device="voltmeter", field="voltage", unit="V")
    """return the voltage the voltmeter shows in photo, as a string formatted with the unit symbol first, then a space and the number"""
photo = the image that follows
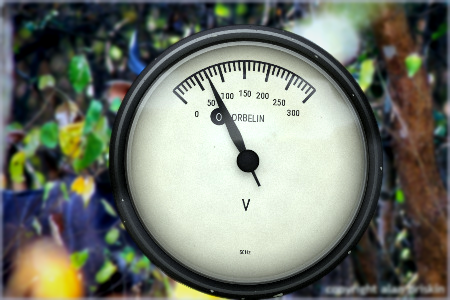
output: V 70
